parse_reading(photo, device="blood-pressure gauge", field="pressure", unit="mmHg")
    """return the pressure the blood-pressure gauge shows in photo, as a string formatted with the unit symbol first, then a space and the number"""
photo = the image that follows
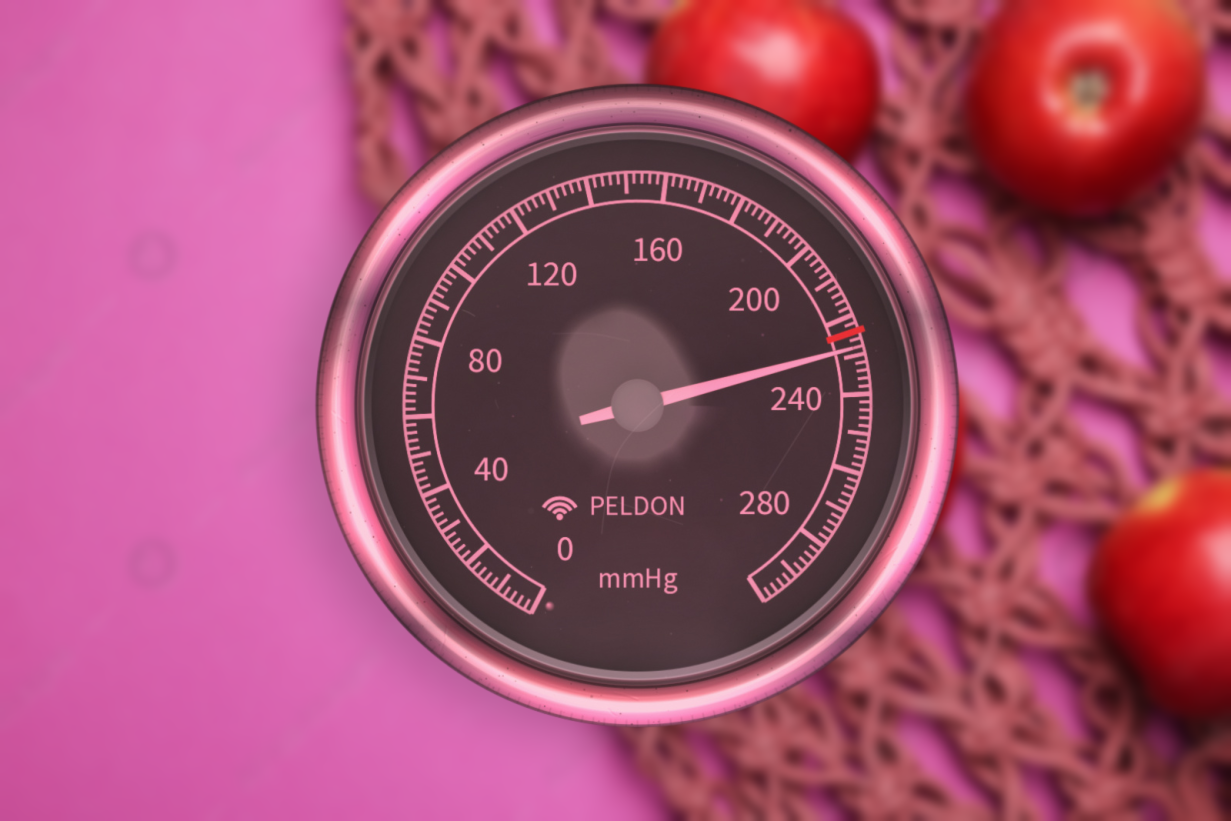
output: mmHg 228
